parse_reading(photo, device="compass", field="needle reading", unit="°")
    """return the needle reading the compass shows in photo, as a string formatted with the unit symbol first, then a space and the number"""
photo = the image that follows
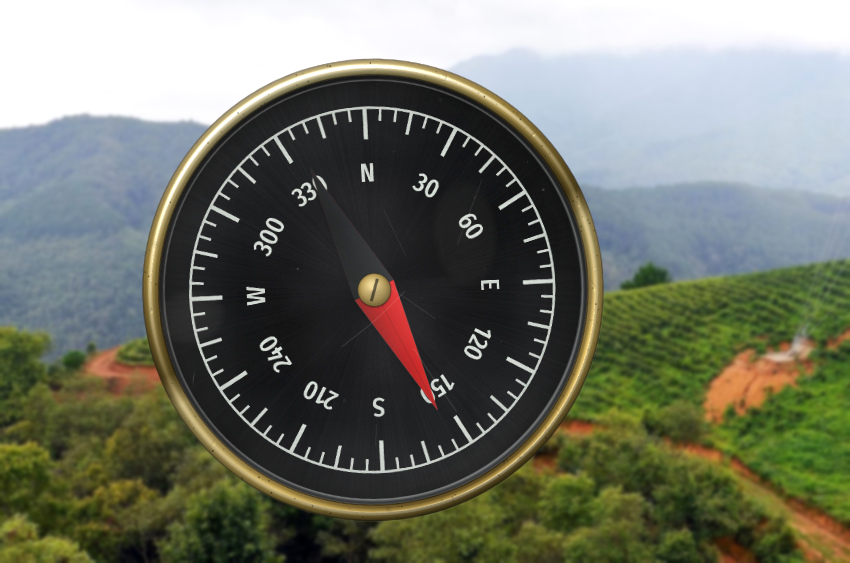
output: ° 155
